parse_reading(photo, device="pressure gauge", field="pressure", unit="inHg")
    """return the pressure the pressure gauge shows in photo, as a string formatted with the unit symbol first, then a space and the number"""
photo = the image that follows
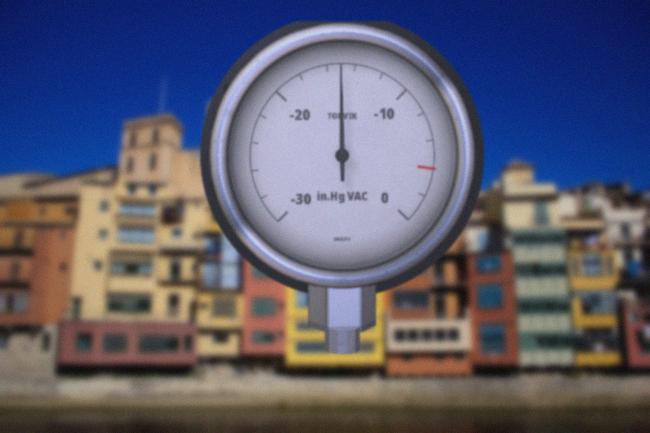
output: inHg -15
